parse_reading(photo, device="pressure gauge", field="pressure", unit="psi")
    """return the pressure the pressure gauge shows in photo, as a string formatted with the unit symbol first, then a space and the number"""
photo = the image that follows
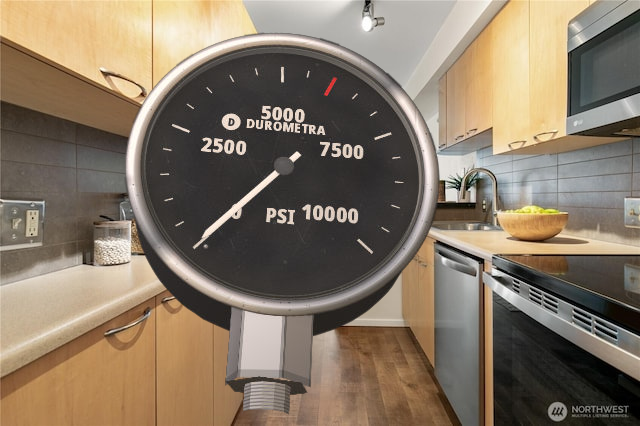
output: psi 0
